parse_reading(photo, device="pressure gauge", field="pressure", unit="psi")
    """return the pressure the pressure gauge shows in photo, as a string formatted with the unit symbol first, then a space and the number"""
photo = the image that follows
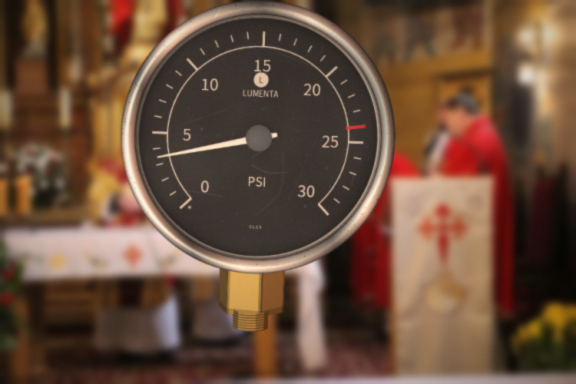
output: psi 3.5
